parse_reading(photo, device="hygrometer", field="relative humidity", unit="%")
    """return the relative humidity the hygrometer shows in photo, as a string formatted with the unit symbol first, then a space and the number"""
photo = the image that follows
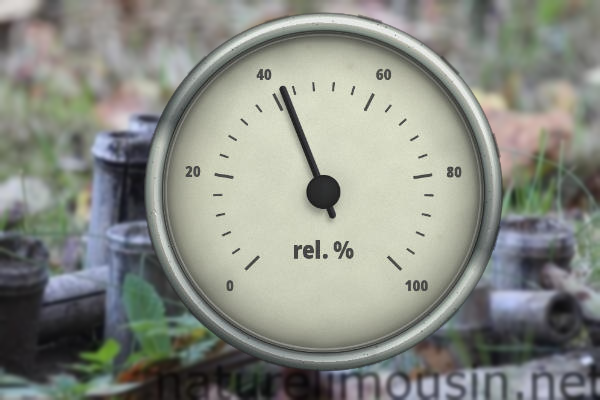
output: % 42
